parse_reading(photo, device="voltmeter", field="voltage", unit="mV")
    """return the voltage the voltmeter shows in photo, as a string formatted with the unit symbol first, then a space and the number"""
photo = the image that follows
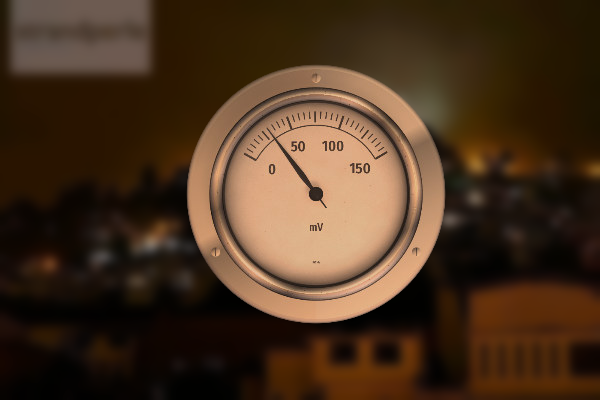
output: mV 30
